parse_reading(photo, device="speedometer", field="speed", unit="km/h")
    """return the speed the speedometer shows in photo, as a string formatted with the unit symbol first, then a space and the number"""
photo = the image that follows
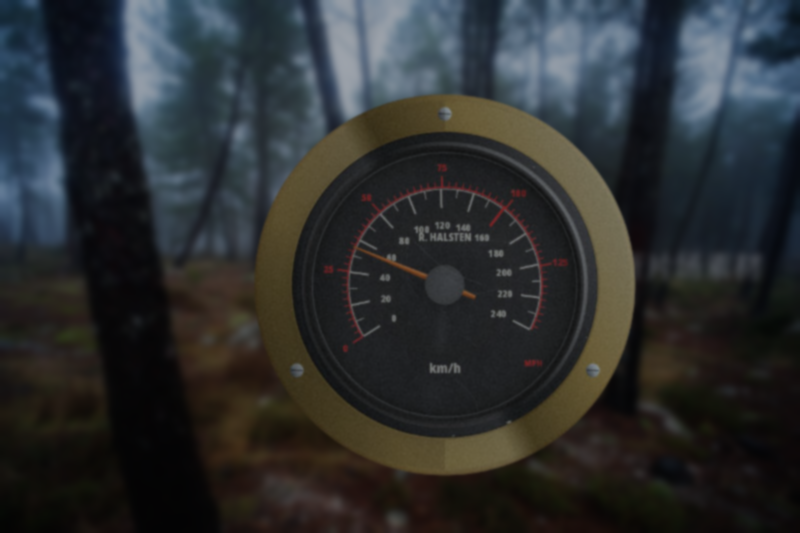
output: km/h 55
